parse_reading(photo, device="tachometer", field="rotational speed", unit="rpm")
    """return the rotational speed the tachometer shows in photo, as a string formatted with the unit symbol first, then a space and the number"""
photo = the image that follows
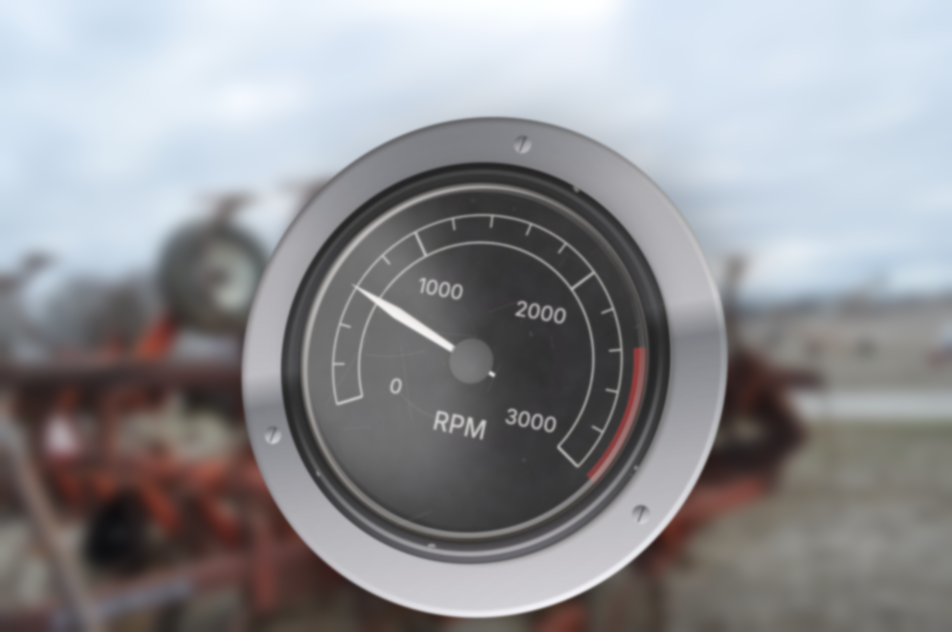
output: rpm 600
